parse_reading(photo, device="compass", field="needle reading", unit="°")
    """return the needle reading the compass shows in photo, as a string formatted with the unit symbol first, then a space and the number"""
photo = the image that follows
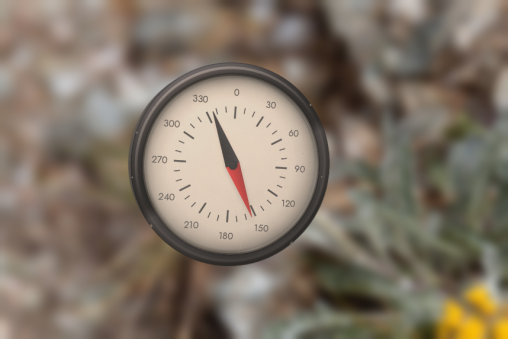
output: ° 155
